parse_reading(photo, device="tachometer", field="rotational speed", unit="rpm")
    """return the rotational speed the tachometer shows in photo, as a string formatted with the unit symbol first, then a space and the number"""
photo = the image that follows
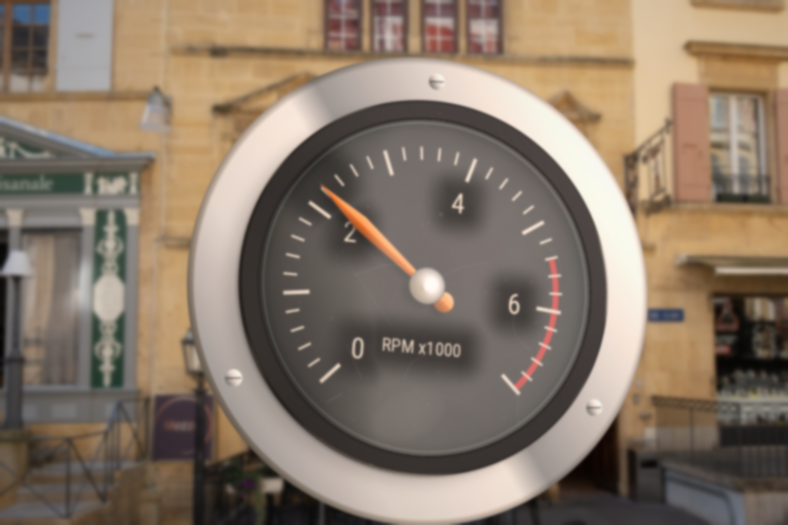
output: rpm 2200
